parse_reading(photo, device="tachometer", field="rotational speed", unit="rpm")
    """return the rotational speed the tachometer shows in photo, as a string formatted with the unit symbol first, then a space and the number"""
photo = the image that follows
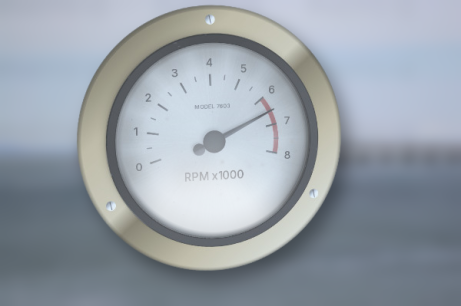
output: rpm 6500
